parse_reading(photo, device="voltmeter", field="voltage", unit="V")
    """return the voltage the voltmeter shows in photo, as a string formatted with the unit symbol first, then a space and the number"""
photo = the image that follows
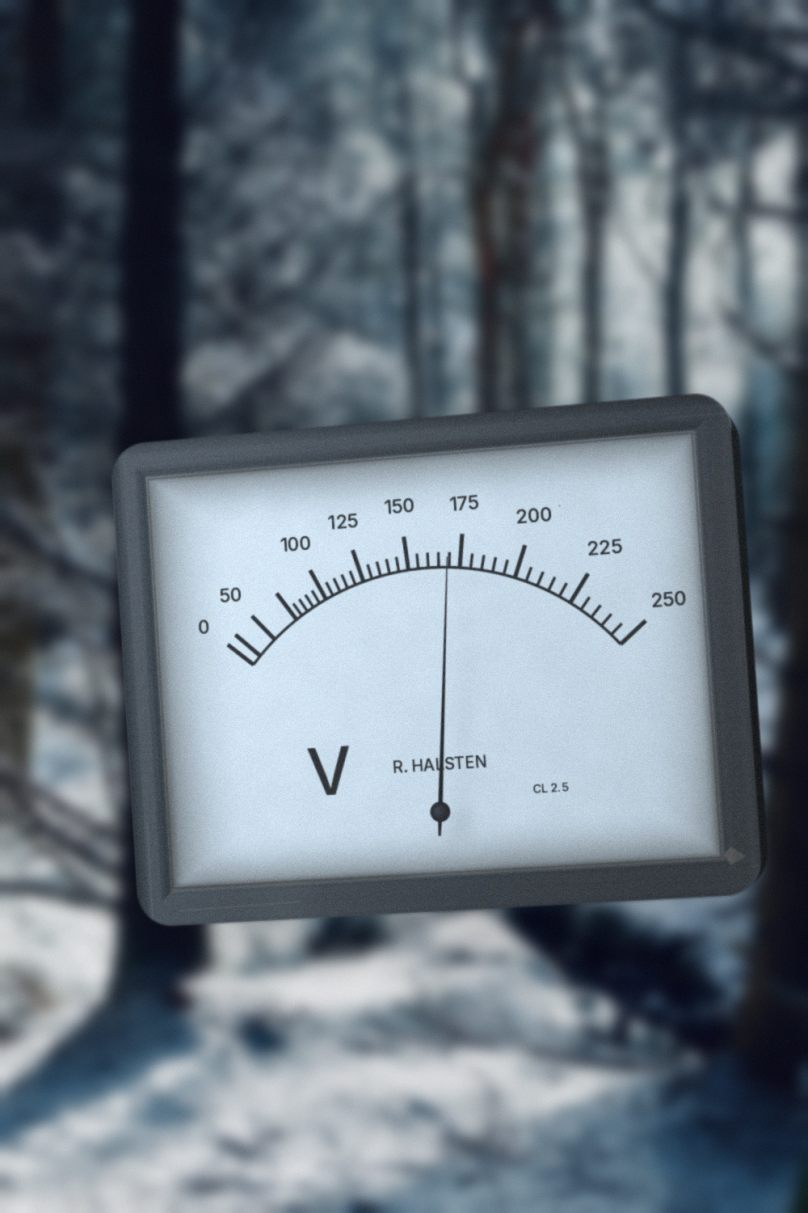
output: V 170
